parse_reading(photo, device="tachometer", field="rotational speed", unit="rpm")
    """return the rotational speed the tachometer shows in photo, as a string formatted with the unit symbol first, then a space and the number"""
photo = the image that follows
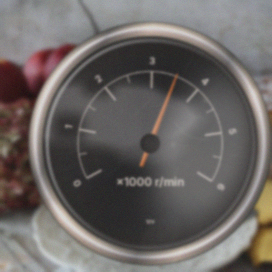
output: rpm 3500
